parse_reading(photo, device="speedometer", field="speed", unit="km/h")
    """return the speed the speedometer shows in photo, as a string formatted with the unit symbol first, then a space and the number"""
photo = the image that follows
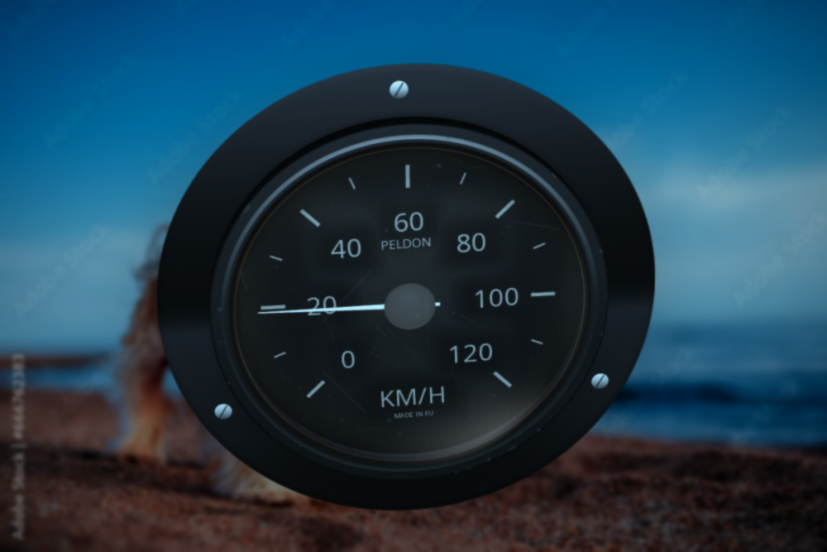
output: km/h 20
